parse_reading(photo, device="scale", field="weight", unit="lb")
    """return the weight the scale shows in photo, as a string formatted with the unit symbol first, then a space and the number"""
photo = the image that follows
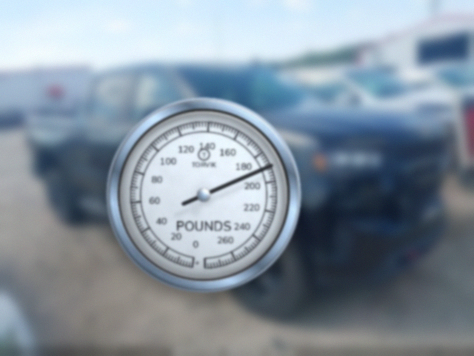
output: lb 190
